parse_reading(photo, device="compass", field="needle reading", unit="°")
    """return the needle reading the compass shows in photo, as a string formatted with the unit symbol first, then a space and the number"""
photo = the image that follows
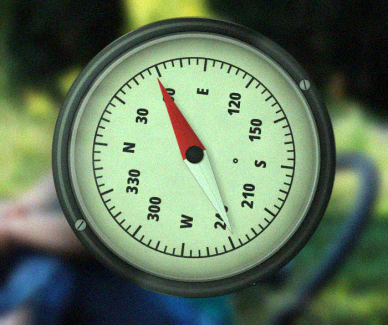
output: ° 57.5
